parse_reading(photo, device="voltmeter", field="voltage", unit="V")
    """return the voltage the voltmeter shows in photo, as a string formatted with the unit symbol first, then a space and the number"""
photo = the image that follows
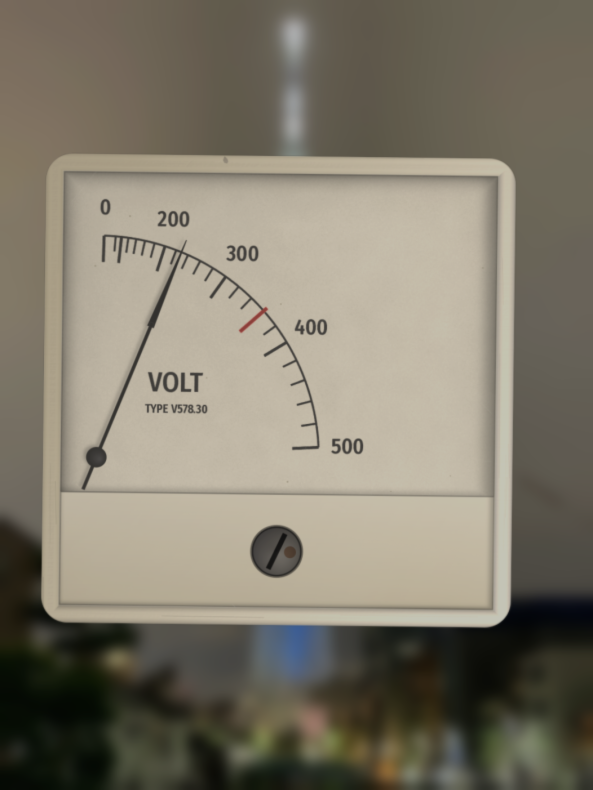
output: V 230
